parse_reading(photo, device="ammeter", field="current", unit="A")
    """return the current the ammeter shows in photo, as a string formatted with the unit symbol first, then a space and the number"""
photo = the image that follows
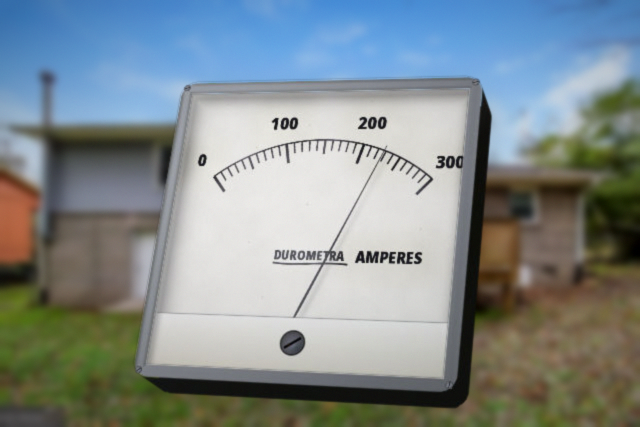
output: A 230
